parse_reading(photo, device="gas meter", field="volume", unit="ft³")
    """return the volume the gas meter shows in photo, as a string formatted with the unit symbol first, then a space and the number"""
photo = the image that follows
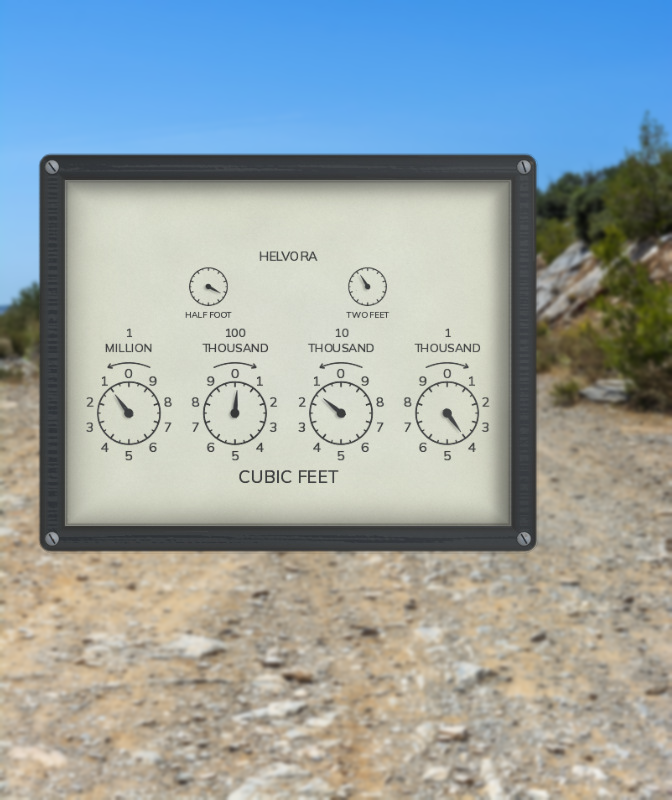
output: ft³ 101400
